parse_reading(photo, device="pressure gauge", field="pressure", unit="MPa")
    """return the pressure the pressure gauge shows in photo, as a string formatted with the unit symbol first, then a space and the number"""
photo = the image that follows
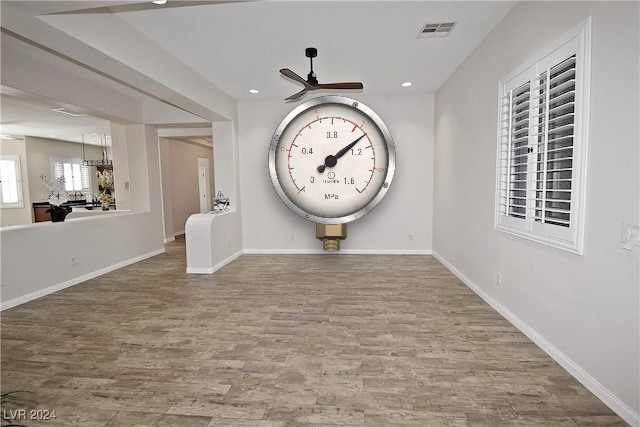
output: MPa 1.1
